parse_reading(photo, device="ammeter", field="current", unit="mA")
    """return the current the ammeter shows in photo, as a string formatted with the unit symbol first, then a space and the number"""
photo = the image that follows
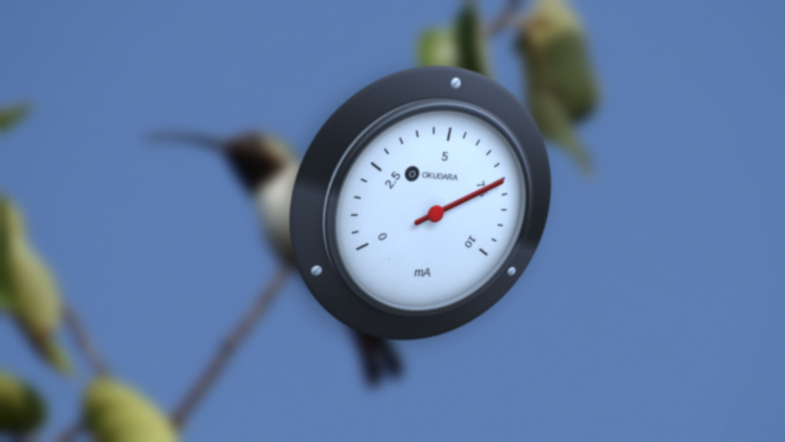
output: mA 7.5
